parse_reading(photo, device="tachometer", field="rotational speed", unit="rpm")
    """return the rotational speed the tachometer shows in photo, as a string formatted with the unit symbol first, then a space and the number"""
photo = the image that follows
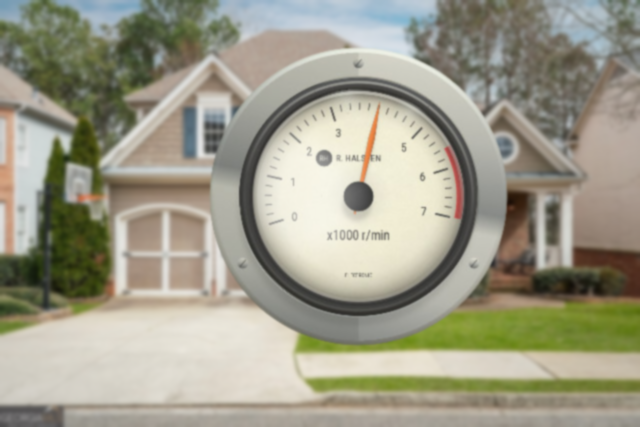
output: rpm 4000
